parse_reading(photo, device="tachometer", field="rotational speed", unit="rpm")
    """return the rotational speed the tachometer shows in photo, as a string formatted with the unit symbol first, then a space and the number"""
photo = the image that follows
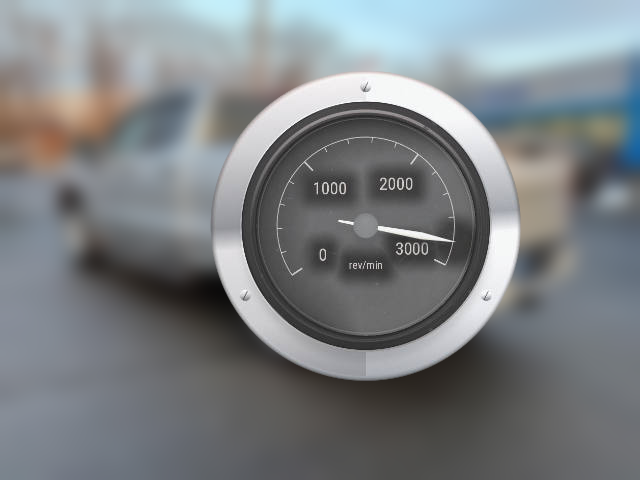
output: rpm 2800
